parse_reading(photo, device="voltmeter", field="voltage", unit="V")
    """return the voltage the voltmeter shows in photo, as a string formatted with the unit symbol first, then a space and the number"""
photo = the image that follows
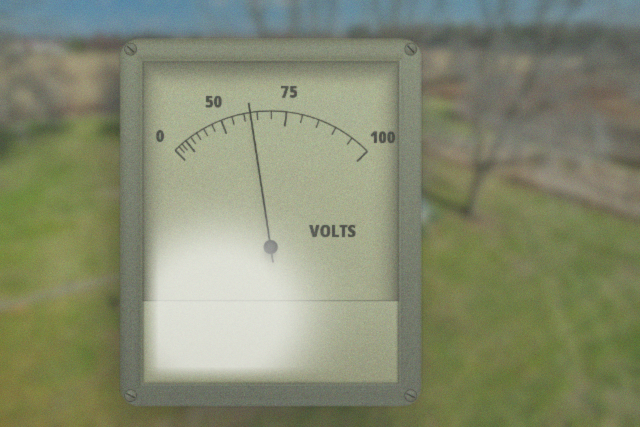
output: V 62.5
